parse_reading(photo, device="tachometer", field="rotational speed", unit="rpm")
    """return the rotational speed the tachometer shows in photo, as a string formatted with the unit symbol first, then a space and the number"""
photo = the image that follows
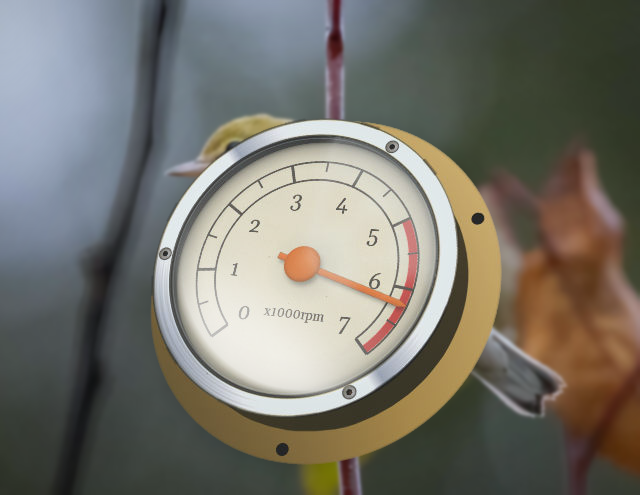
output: rpm 6250
